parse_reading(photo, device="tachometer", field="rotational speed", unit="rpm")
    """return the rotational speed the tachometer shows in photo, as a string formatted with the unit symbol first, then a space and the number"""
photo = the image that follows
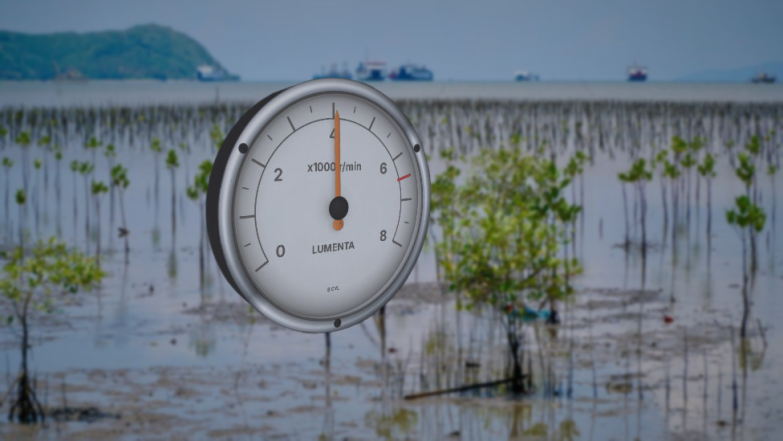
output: rpm 4000
